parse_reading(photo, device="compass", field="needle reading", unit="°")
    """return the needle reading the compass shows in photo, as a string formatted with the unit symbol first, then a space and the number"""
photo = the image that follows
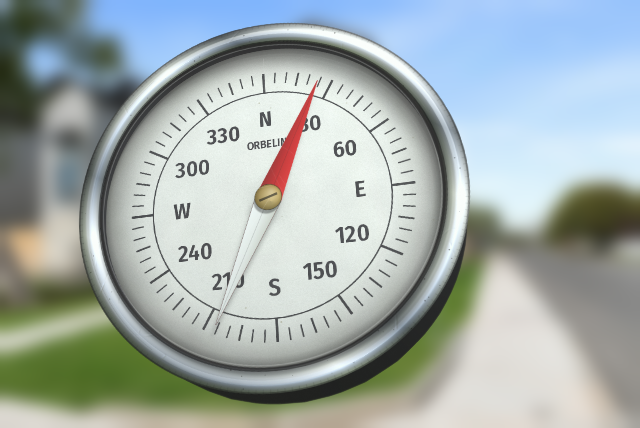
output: ° 25
